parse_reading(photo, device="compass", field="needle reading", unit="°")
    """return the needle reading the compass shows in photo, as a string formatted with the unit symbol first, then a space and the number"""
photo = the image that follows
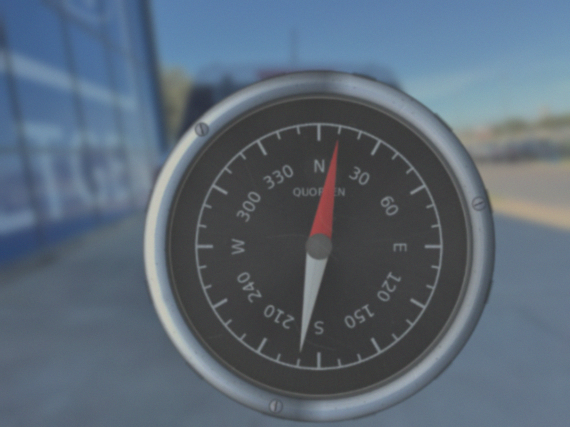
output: ° 10
